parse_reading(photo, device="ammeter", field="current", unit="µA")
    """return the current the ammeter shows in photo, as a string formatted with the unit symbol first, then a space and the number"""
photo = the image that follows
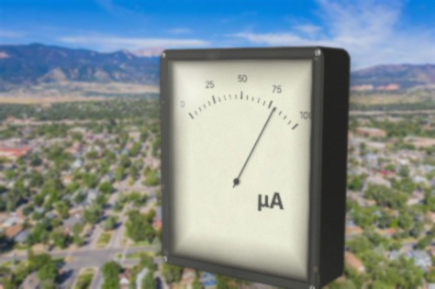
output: µA 80
